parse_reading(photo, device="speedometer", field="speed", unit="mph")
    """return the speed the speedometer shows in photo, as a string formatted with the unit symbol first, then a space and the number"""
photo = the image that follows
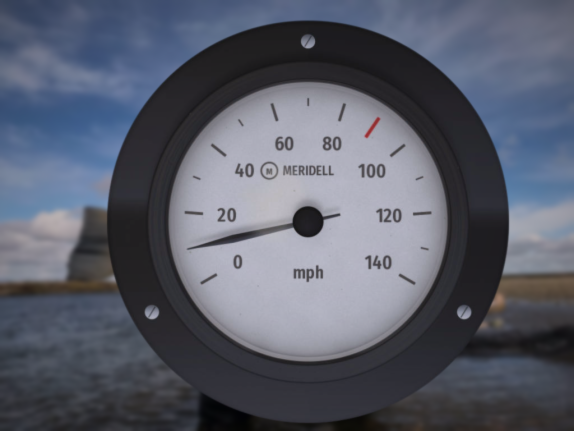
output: mph 10
